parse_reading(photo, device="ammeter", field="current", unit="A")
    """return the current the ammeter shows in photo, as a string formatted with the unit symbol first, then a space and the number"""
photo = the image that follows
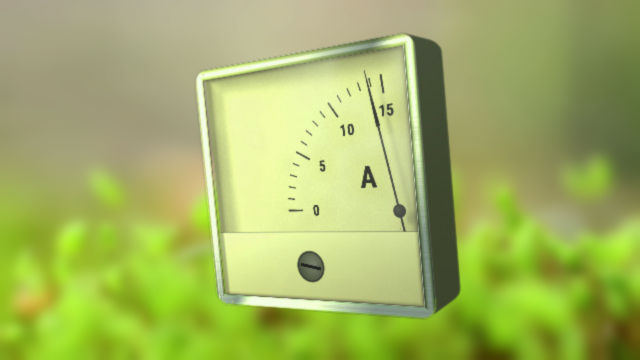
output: A 14
